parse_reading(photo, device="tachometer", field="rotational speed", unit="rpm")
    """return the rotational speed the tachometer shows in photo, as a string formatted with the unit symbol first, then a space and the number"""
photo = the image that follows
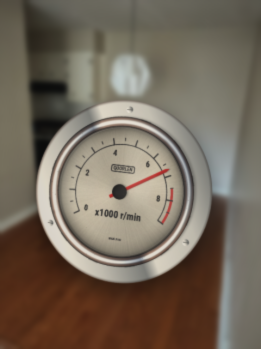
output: rpm 6750
